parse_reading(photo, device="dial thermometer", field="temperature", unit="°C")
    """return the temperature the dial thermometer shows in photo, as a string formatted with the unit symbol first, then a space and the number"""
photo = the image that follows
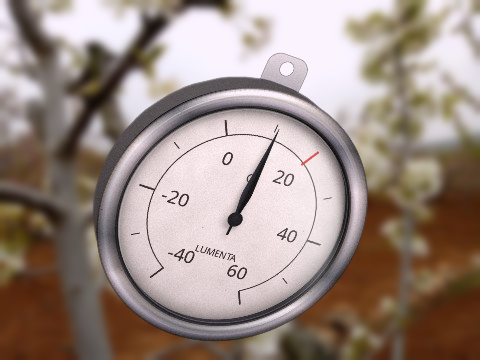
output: °C 10
